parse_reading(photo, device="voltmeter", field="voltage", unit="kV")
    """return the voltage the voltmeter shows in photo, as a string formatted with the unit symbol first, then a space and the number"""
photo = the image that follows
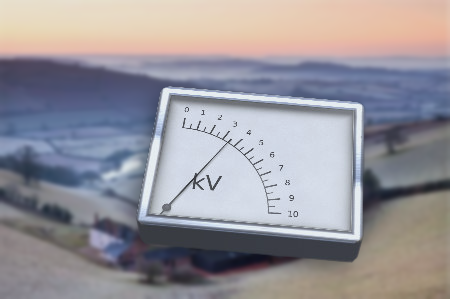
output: kV 3.5
